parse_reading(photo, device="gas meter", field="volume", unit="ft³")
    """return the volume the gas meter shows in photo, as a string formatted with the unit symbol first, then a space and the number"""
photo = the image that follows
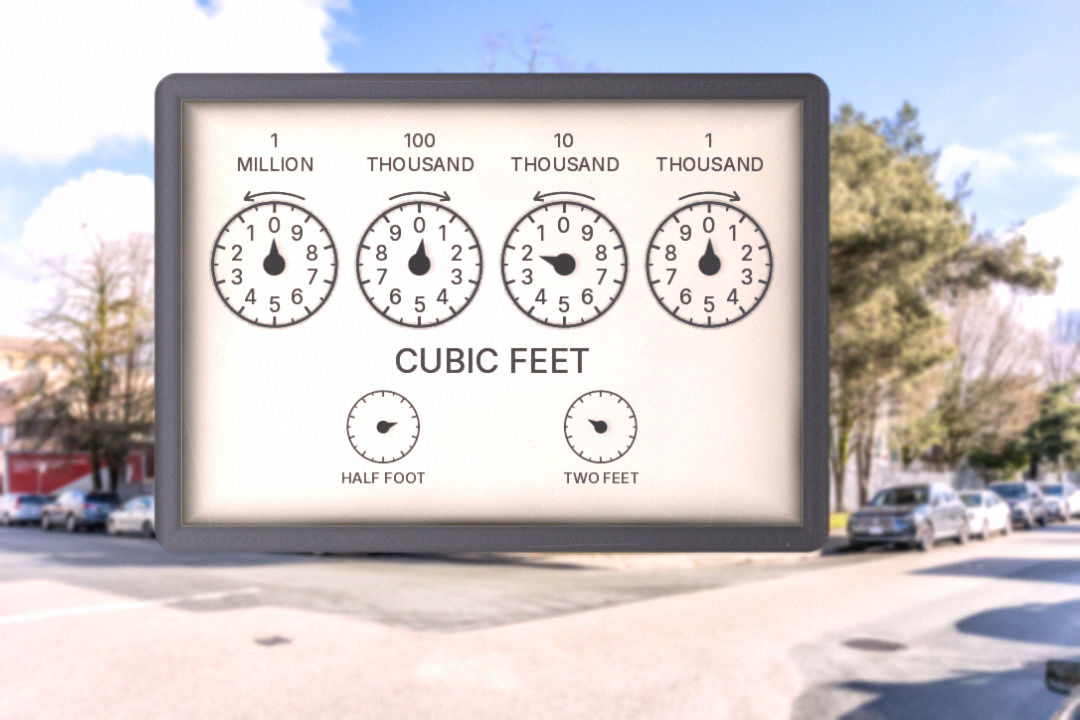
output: ft³ 2000
